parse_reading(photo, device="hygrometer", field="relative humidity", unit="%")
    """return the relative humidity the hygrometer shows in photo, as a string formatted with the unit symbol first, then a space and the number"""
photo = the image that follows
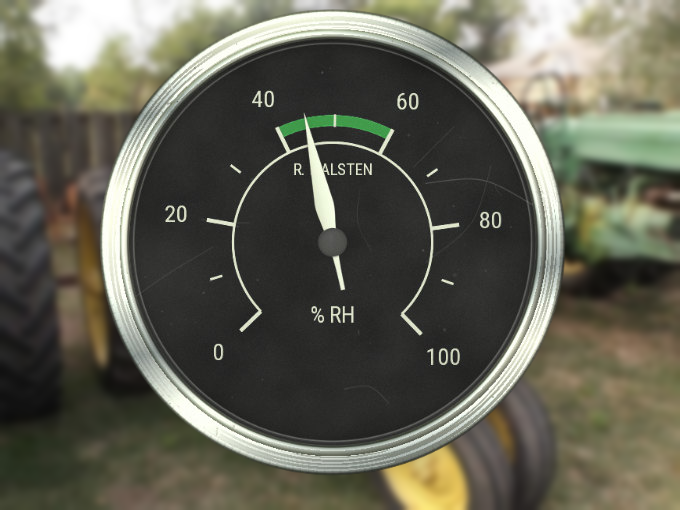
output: % 45
